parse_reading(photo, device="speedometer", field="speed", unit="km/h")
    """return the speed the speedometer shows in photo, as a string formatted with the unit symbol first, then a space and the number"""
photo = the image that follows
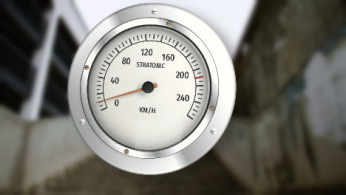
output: km/h 10
